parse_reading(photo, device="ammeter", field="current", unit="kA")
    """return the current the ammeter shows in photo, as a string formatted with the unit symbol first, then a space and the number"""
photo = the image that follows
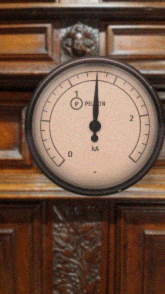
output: kA 1.3
